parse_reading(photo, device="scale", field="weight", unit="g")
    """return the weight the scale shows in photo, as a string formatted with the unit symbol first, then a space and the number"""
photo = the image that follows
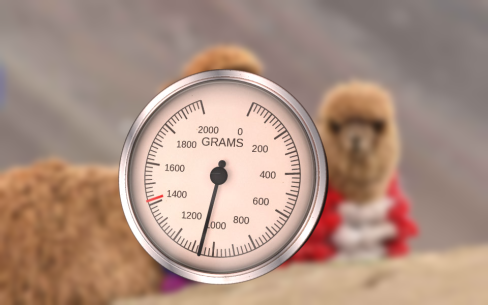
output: g 1060
